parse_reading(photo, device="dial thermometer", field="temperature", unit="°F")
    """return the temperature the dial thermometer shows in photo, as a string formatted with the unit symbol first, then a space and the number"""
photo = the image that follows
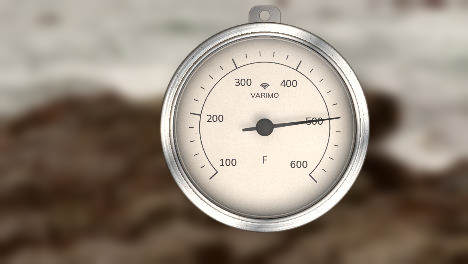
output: °F 500
